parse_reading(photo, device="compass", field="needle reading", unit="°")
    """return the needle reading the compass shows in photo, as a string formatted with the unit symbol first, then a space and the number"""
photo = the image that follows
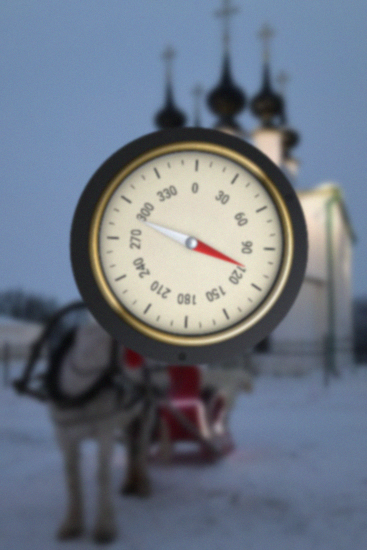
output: ° 110
